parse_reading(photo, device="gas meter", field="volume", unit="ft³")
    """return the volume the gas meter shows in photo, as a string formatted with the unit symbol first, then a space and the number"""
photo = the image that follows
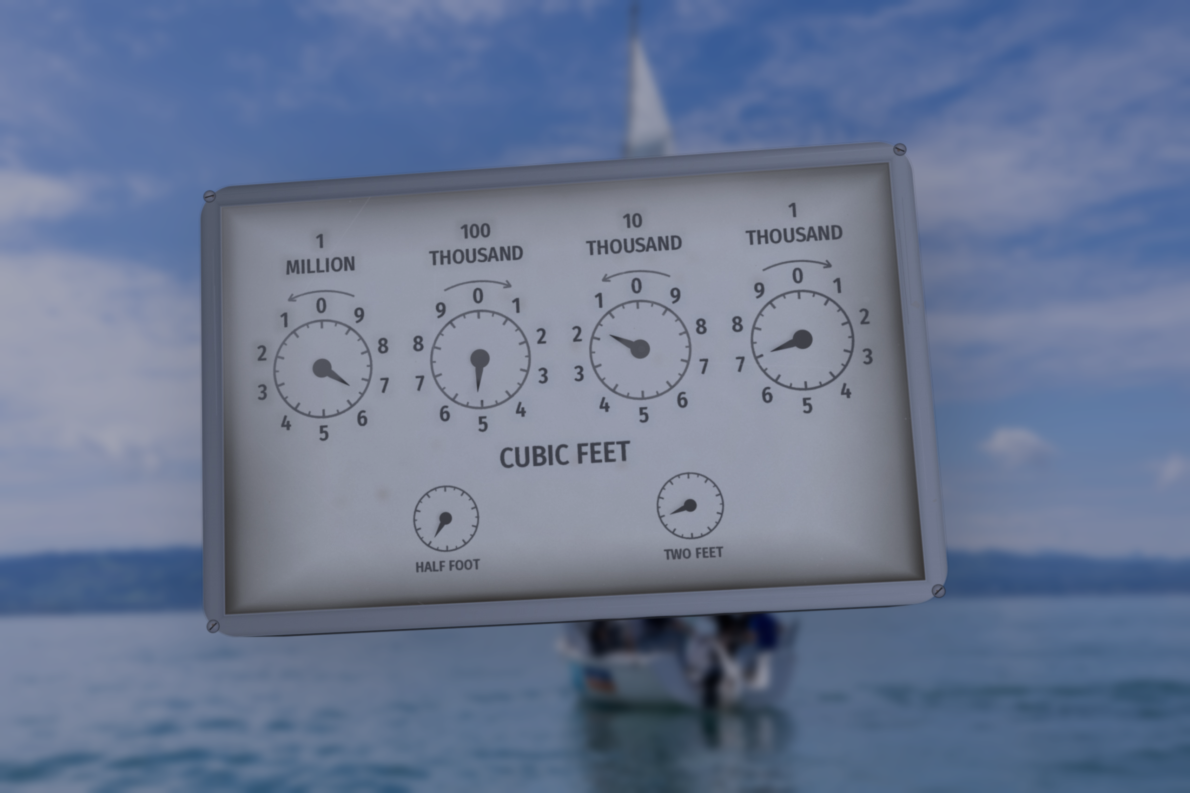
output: ft³ 651700
